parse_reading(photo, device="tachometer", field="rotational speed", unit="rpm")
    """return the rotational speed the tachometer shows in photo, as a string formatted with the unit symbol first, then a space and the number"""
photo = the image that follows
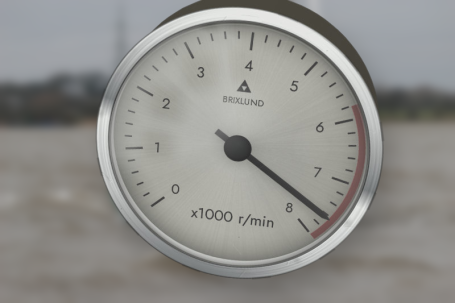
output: rpm 7600
